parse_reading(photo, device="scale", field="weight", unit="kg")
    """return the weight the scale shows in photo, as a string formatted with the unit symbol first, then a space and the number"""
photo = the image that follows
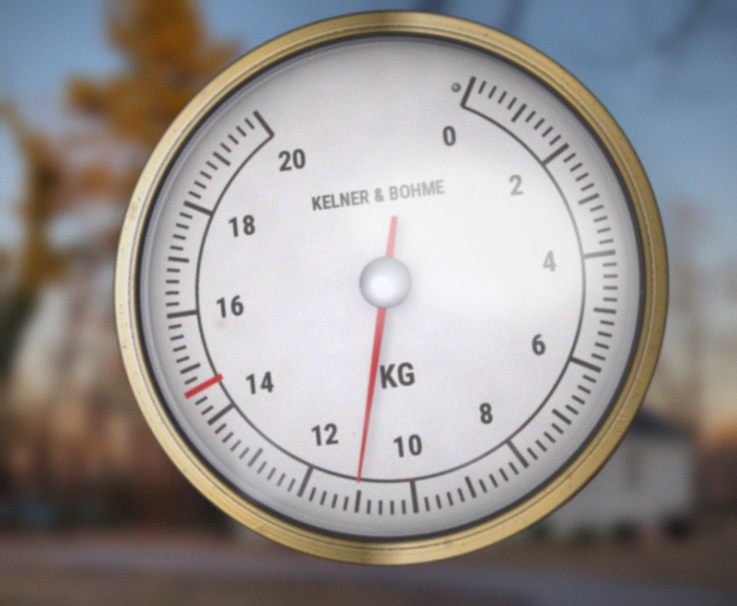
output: kg 11
